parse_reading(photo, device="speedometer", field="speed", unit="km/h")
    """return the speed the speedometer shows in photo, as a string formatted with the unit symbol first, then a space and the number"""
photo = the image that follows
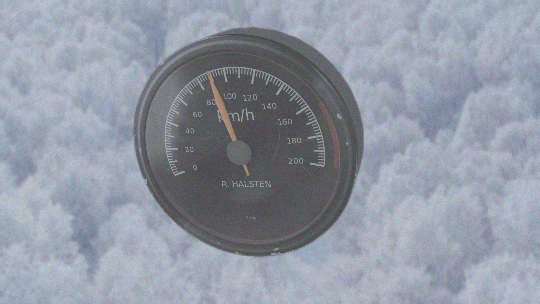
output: km/h 90
